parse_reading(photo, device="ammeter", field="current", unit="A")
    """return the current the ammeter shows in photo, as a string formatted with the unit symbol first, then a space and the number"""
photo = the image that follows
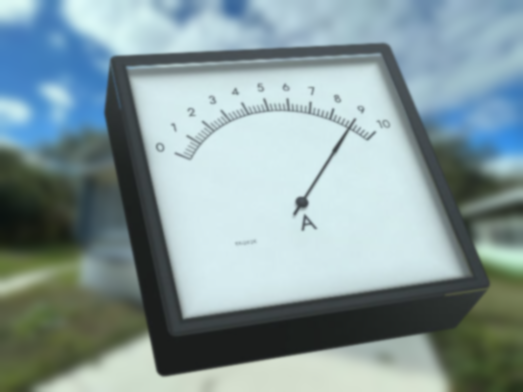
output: A 9
